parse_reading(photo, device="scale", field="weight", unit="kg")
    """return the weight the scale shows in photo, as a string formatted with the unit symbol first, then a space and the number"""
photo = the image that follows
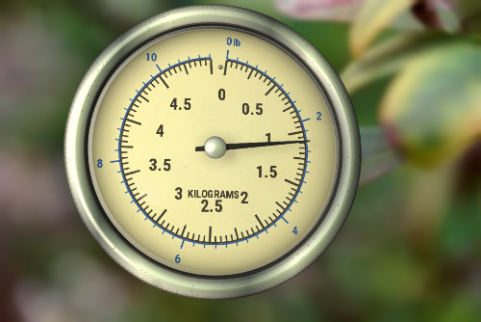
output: kg 1.1
